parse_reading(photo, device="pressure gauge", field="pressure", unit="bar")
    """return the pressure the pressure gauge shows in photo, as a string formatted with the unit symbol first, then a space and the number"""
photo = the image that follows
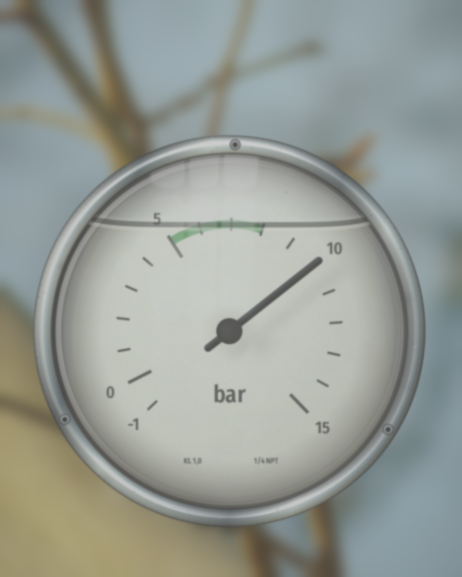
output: bar 10
